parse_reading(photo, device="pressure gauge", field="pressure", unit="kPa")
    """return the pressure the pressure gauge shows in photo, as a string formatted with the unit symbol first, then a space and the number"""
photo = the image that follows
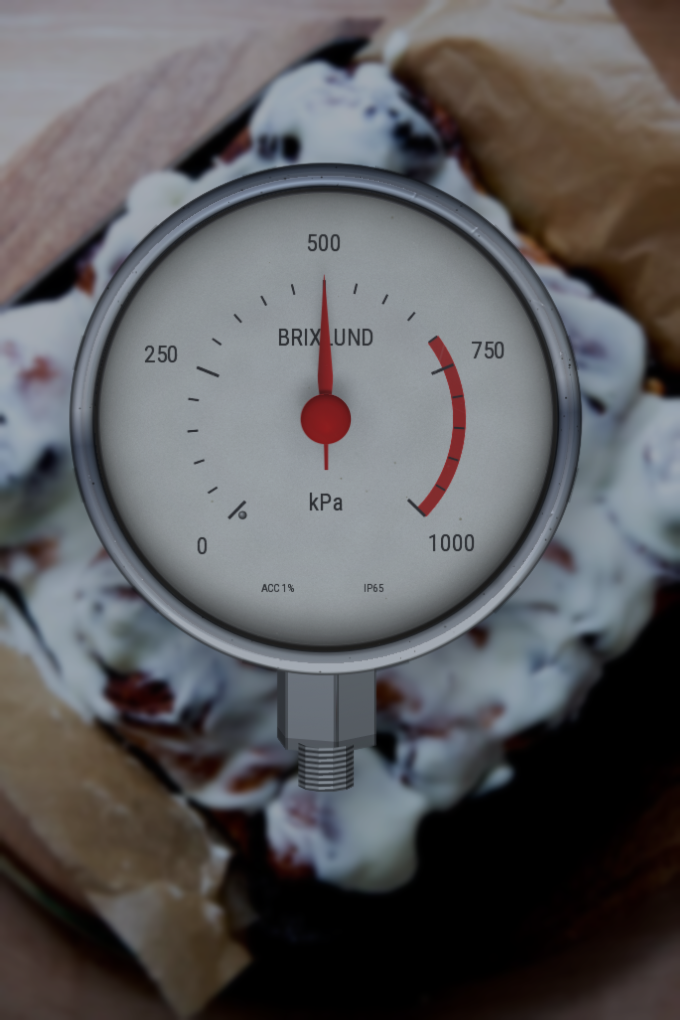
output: kPa 500
